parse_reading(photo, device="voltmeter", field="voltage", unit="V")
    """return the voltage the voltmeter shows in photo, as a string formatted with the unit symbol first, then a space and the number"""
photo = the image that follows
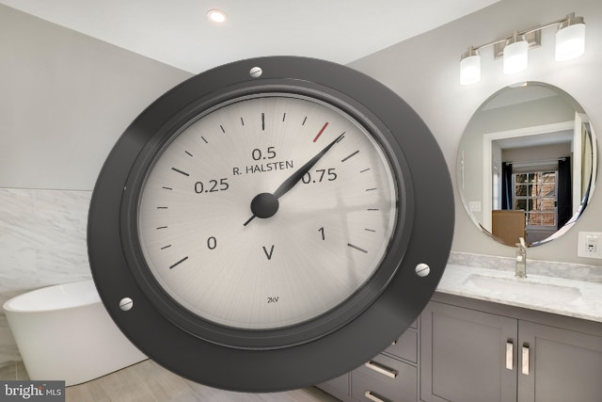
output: V 0.7
